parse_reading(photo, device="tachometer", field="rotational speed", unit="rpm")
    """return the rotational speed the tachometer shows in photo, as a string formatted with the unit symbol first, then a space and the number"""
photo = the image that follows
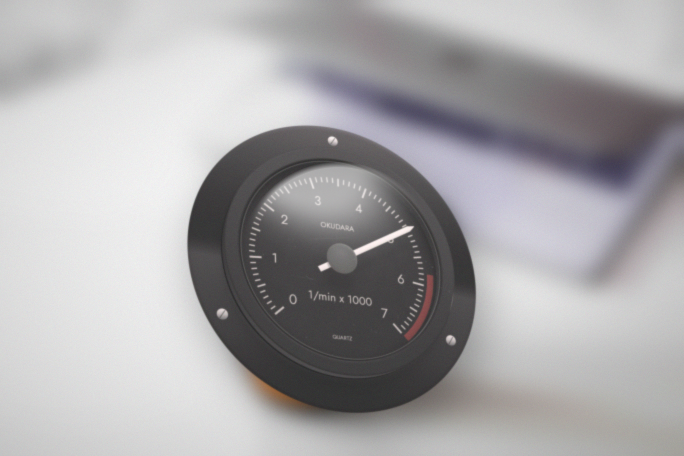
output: rpm 5000
